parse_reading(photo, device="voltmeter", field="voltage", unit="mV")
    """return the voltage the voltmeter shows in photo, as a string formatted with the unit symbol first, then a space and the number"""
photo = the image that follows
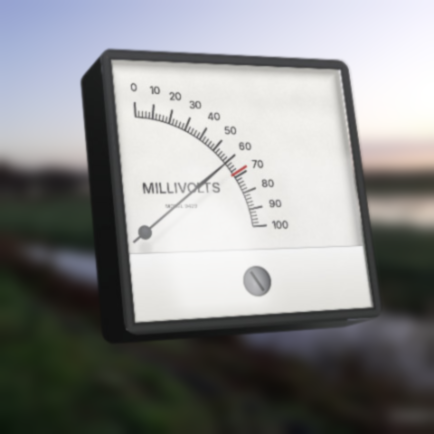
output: mV 60
